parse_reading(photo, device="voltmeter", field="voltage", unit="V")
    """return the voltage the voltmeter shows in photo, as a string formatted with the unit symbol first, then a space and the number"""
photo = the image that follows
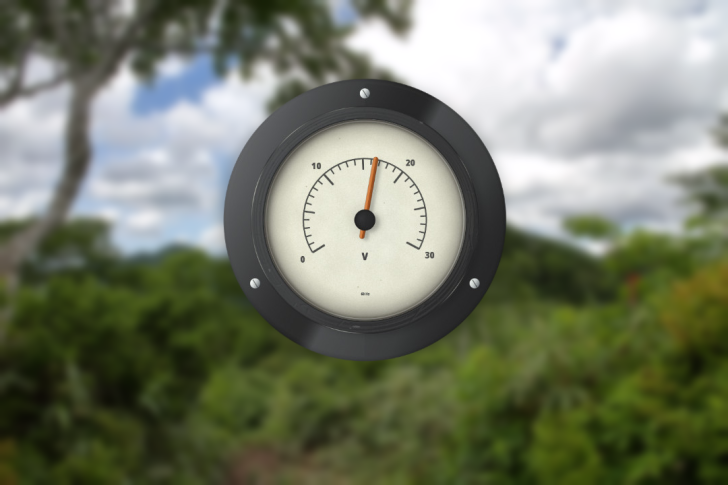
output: V 16.5
